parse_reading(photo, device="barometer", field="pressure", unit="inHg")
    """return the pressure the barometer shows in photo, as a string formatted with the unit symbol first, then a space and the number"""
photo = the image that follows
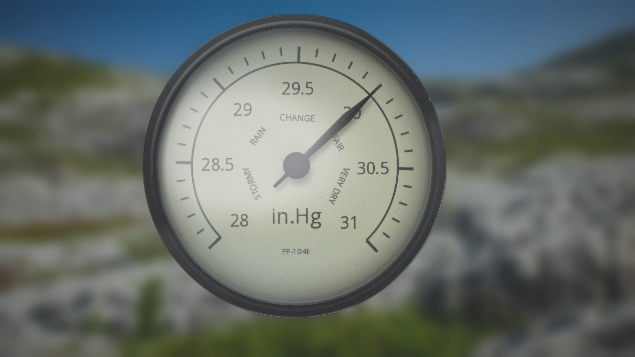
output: inHg 30
